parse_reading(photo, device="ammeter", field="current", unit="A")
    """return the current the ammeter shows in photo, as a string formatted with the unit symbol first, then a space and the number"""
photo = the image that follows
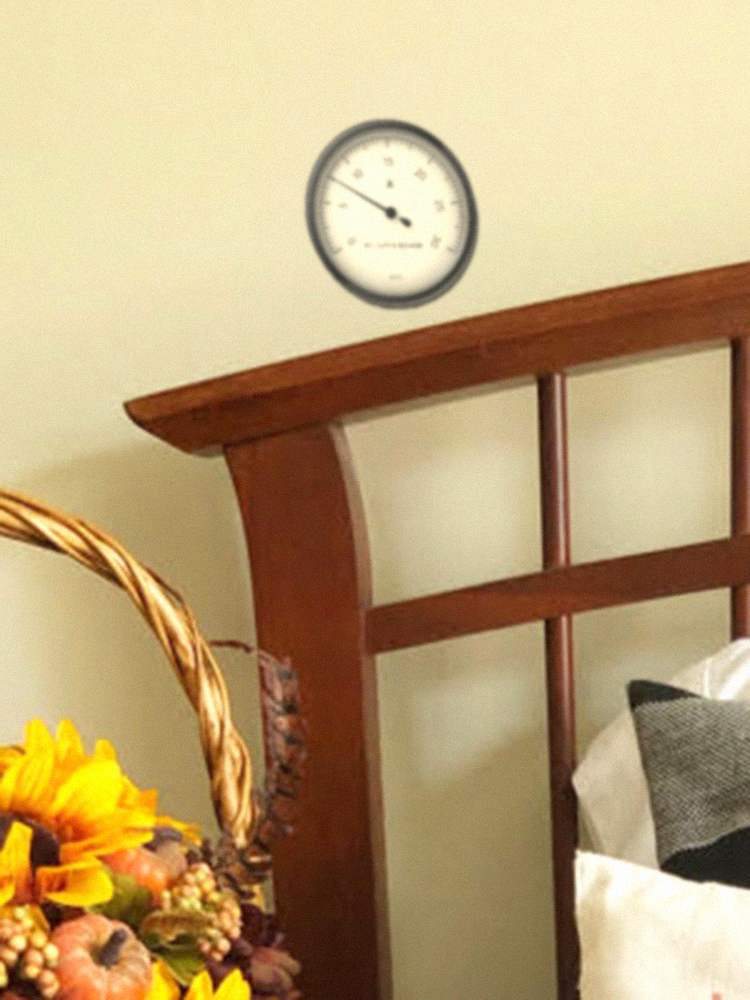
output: A 7.5
